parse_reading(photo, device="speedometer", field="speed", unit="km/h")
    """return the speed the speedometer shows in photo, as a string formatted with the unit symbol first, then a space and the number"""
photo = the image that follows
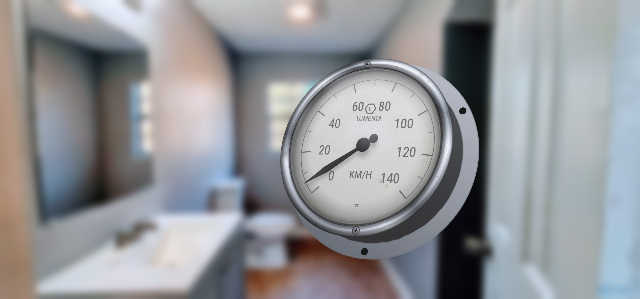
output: km/h 5
